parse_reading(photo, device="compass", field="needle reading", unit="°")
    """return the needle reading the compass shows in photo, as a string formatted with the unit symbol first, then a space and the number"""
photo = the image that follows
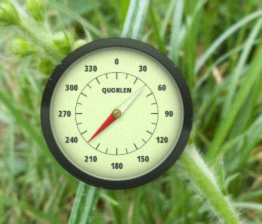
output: ° 225
